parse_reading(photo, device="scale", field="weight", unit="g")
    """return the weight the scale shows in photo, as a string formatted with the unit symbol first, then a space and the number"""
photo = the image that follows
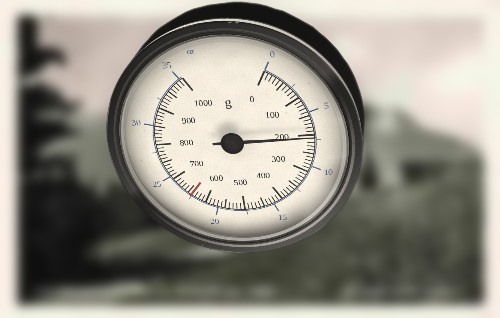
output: g 200
